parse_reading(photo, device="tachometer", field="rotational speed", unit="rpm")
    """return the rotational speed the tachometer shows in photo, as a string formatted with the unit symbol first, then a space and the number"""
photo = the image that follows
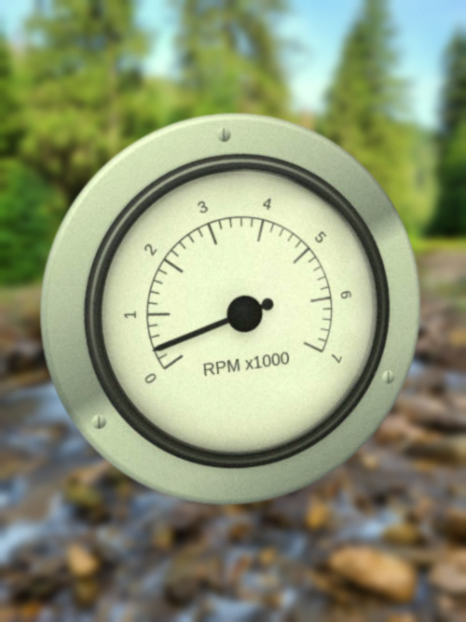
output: rpm 400
